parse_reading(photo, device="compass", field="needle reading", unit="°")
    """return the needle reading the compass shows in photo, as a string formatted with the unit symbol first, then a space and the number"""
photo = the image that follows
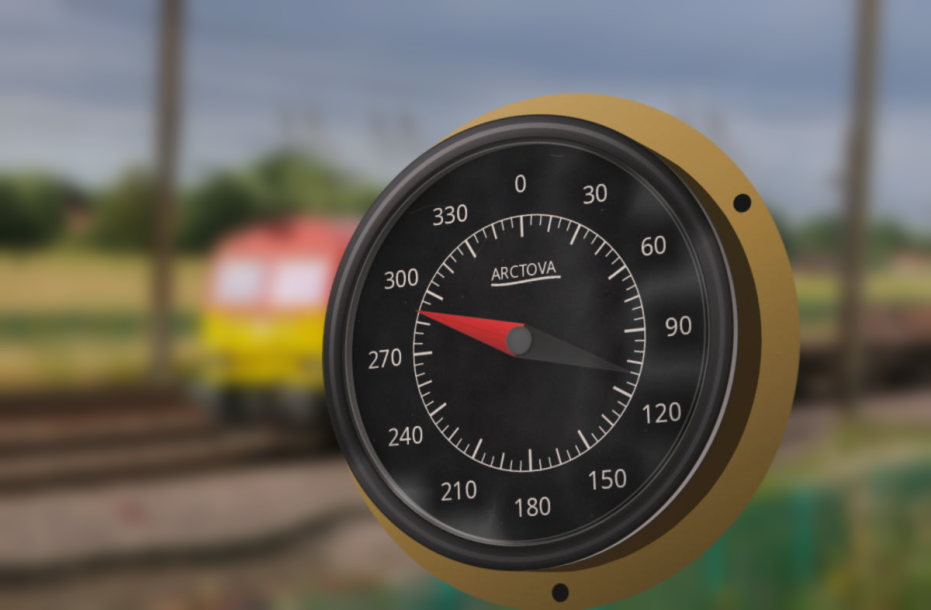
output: ° 290
